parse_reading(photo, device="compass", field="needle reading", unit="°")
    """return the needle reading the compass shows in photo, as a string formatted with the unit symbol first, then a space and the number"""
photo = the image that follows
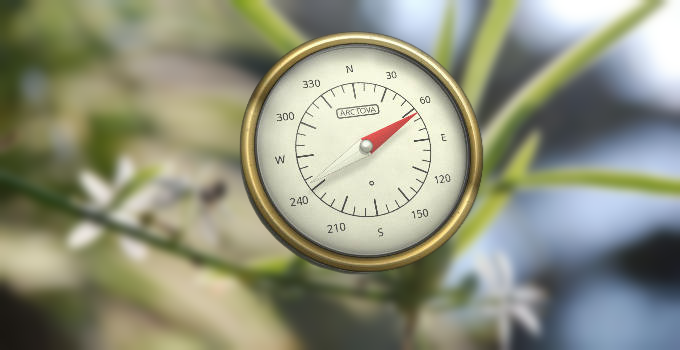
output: ° 65
